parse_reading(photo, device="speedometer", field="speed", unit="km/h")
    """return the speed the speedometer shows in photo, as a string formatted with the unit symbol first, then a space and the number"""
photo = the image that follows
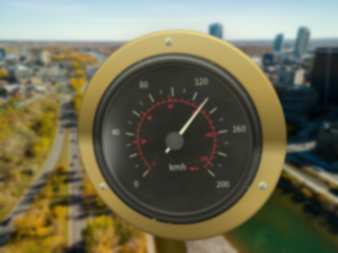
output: km/h 130
